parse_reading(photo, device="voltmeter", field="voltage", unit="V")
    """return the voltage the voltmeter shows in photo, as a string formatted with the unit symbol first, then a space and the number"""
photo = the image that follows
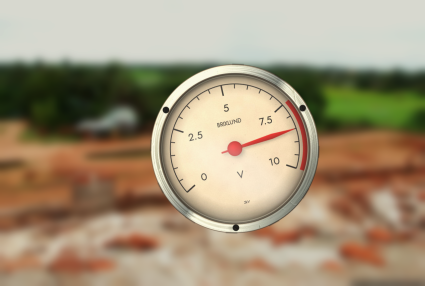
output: V 8.5
